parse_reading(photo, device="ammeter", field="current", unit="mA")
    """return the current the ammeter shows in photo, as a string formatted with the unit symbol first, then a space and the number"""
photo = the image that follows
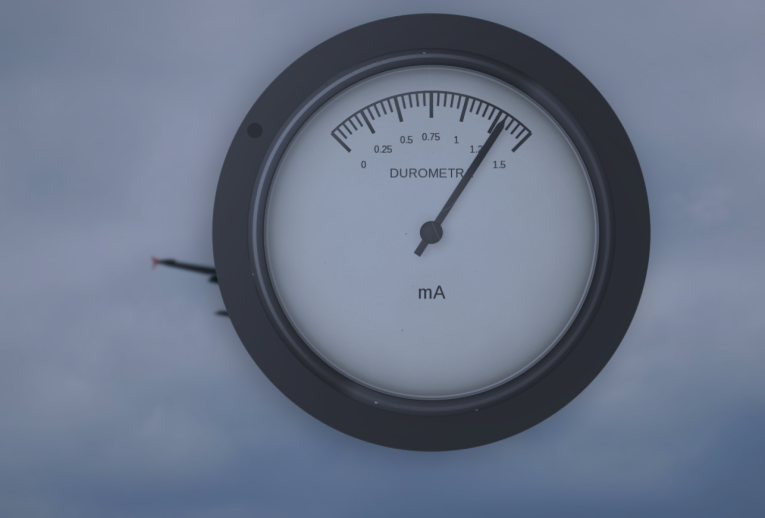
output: mA 1.3
